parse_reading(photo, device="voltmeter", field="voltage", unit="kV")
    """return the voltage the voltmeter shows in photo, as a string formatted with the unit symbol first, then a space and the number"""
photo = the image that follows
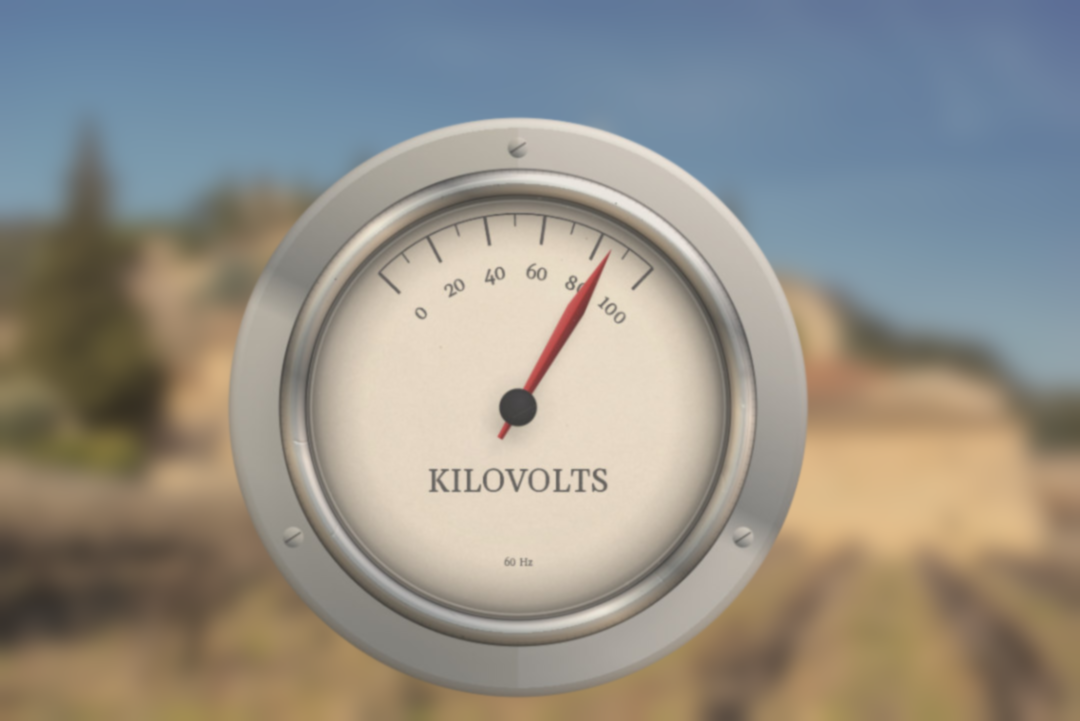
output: kV 85
